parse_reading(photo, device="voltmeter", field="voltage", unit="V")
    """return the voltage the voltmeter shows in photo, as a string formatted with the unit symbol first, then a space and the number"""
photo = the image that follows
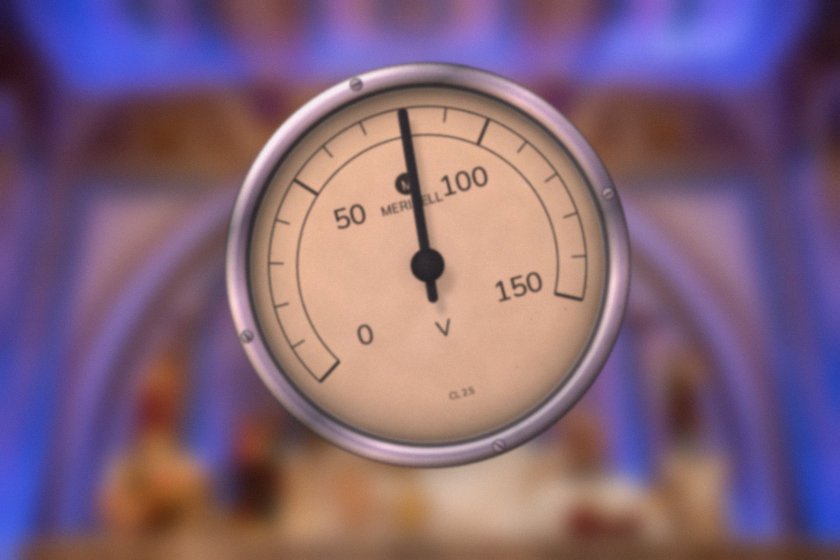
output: V 80
